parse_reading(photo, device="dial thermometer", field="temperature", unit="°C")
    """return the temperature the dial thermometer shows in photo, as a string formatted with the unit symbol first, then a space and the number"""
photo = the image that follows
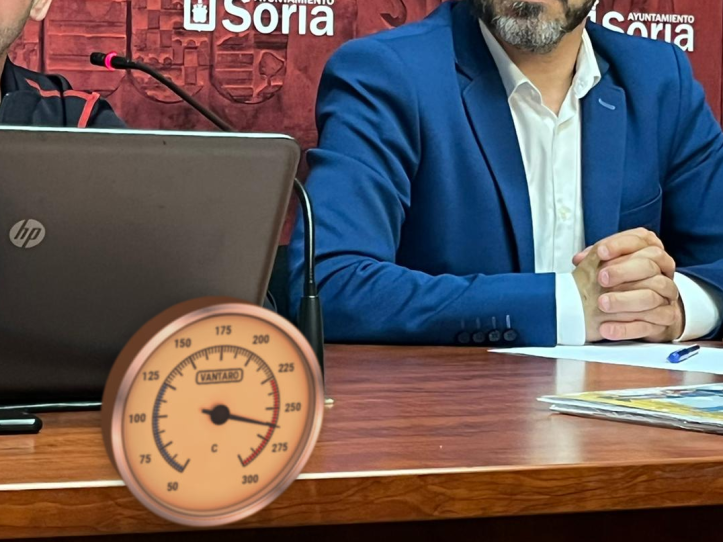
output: °C 262.5
